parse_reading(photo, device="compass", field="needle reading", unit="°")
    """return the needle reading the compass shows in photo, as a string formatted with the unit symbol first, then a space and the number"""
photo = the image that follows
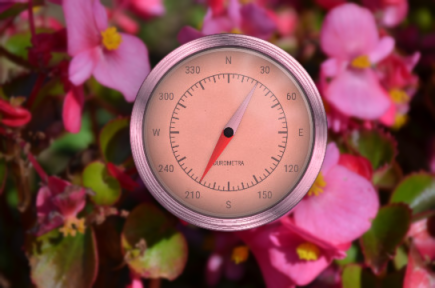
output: ° 210
